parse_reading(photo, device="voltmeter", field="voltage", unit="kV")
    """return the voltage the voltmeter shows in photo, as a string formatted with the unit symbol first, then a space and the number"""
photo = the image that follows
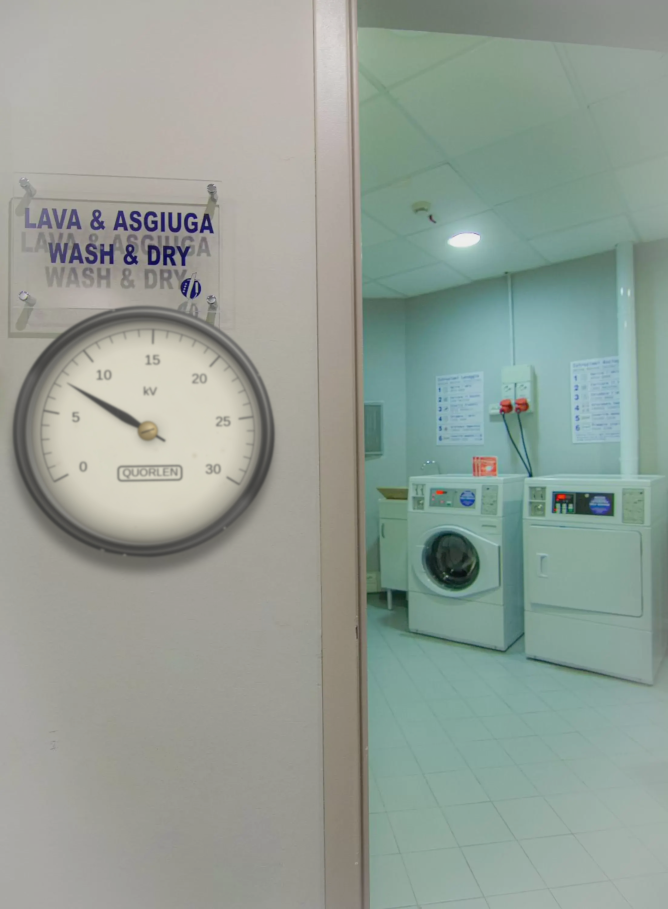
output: kV 7.5
